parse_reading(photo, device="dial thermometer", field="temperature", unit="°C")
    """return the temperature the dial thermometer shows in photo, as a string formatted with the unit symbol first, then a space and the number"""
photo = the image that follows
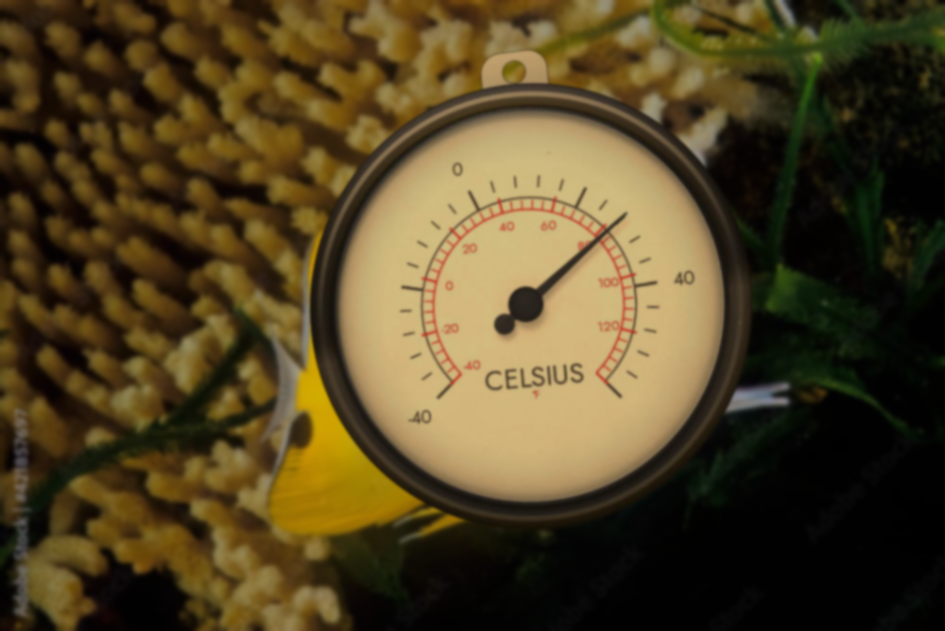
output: °C 28
